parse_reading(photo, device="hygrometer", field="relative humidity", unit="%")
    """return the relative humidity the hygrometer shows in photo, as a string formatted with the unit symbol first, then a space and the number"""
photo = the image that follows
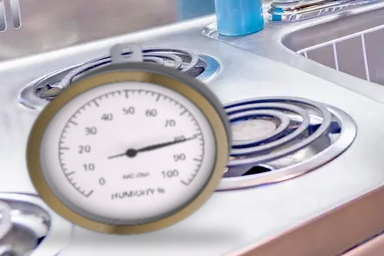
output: % 80
